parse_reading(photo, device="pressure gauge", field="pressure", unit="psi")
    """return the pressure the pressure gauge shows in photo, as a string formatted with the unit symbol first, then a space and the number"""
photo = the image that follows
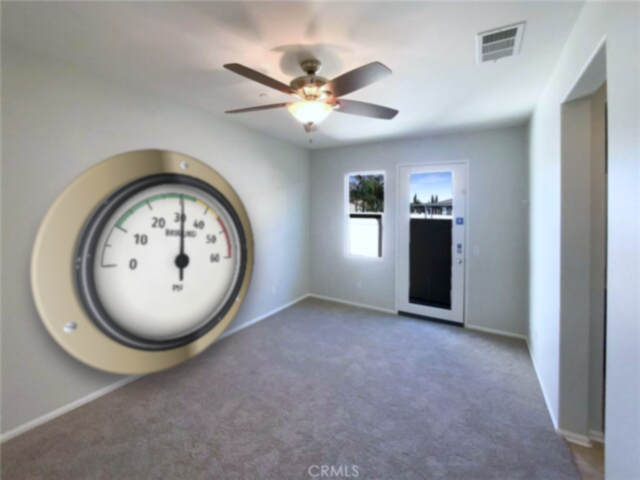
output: psi 30
